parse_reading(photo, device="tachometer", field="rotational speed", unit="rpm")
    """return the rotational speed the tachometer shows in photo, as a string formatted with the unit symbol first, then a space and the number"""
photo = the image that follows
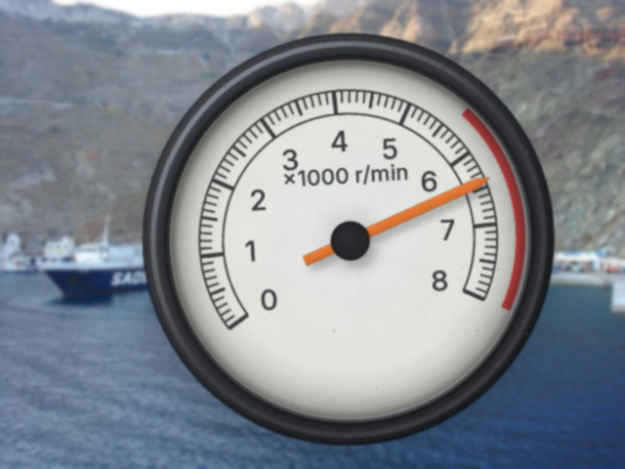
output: rpm 6400
